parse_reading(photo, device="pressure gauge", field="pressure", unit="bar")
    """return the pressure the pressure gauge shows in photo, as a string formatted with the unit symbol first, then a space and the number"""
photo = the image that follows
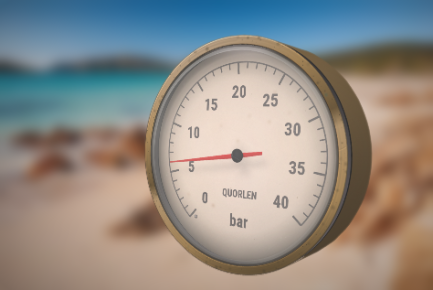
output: bar 6
